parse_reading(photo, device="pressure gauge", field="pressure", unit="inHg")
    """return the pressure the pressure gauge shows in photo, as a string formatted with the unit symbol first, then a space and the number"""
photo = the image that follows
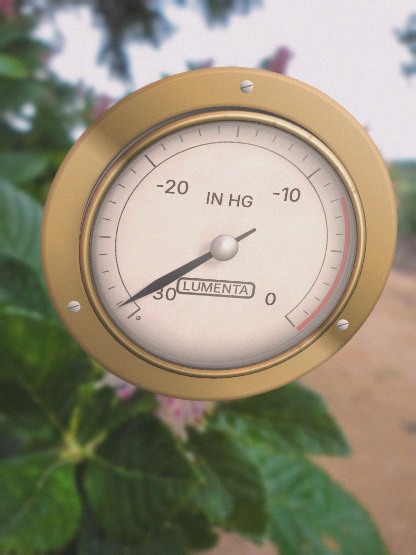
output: inHg -29
